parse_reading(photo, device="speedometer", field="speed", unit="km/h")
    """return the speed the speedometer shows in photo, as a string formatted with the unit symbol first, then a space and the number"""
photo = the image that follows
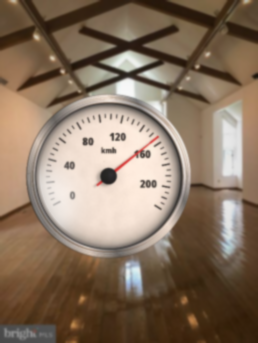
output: km/h 155
